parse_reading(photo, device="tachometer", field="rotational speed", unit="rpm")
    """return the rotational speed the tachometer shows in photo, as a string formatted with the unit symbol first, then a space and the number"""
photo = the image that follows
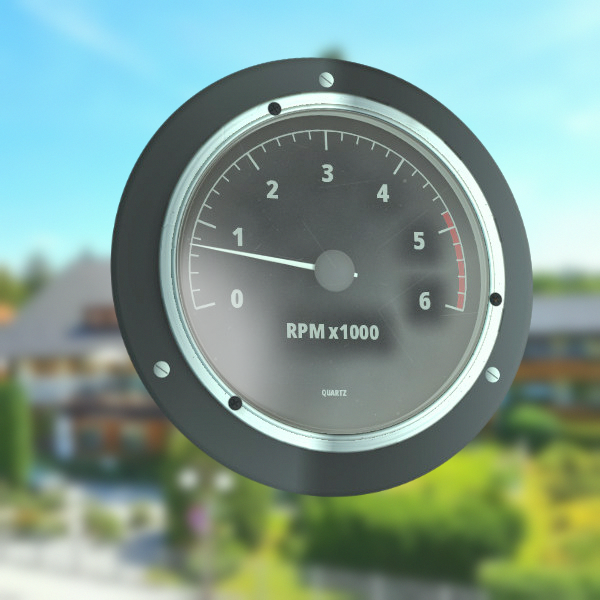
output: rpm 700
